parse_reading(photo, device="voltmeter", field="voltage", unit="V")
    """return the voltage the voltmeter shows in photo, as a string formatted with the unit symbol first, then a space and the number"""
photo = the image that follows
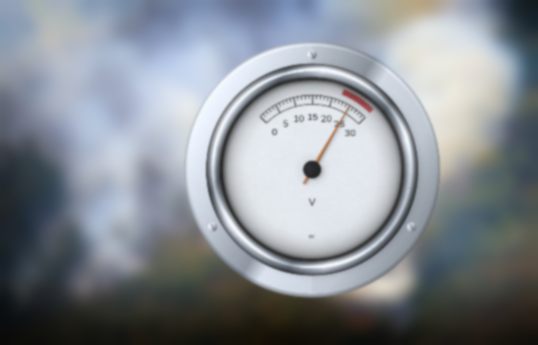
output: V 25
